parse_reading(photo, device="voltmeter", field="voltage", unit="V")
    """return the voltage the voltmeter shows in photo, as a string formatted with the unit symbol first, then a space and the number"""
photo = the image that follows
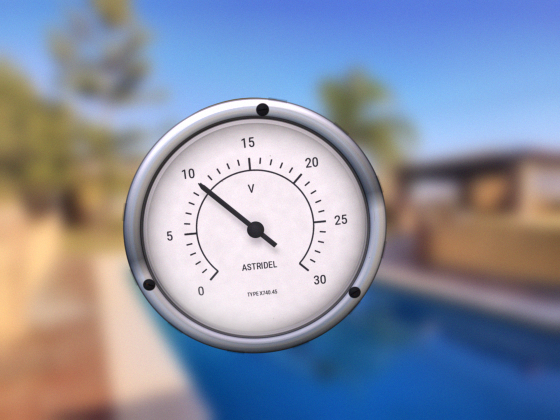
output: V 10
